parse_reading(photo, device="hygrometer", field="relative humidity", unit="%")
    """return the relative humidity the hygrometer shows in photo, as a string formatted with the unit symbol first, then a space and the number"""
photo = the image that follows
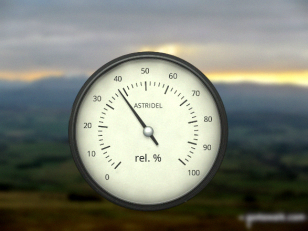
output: % 38
